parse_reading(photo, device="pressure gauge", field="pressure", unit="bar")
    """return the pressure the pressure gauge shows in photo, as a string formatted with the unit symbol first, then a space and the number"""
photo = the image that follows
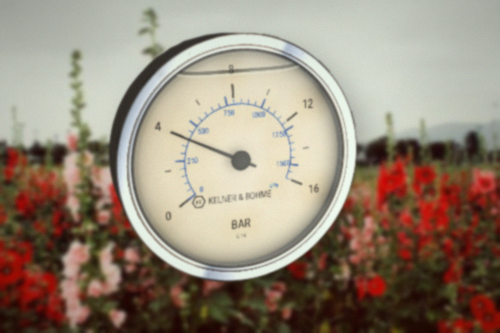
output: bar 4
